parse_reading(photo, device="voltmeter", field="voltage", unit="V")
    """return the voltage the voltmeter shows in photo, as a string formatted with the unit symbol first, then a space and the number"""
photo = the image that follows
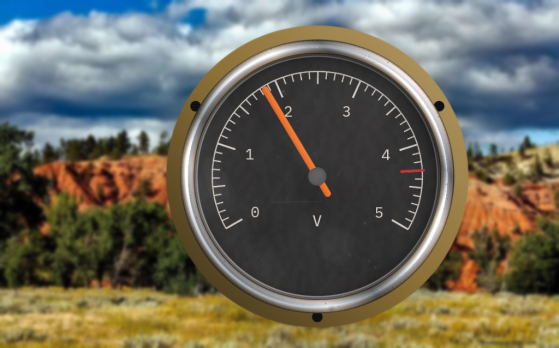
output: V 1.85
